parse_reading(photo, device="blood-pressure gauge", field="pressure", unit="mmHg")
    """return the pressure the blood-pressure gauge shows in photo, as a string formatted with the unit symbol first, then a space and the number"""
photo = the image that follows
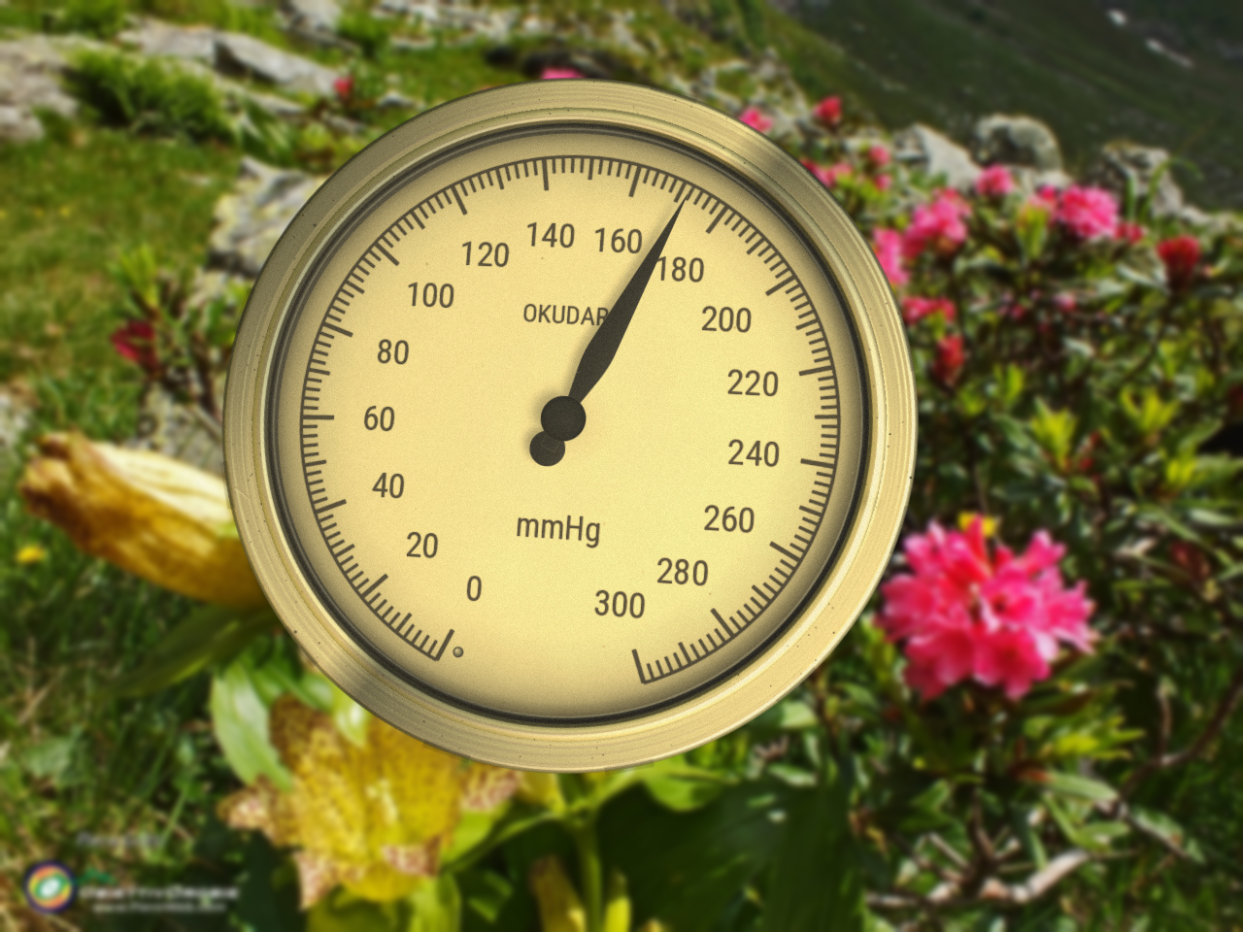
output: mmHg 172
